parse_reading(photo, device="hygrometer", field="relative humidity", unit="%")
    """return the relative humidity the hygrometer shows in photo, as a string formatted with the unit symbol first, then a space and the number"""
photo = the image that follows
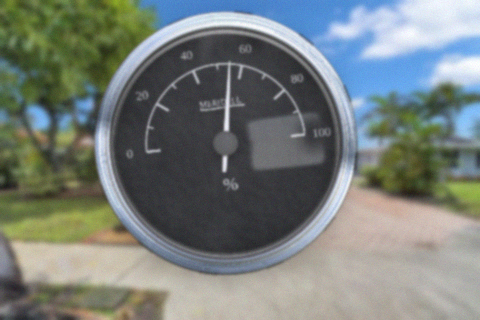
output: % 55
